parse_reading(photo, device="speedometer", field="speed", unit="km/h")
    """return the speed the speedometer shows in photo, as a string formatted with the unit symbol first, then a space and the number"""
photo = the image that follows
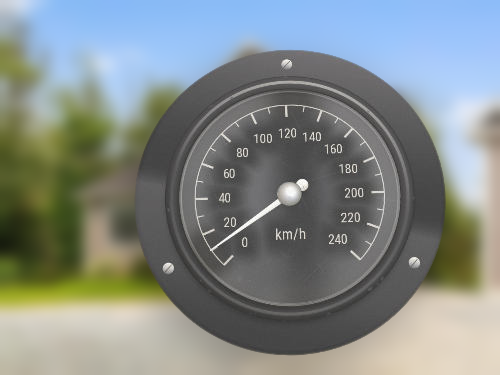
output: km/h 10
